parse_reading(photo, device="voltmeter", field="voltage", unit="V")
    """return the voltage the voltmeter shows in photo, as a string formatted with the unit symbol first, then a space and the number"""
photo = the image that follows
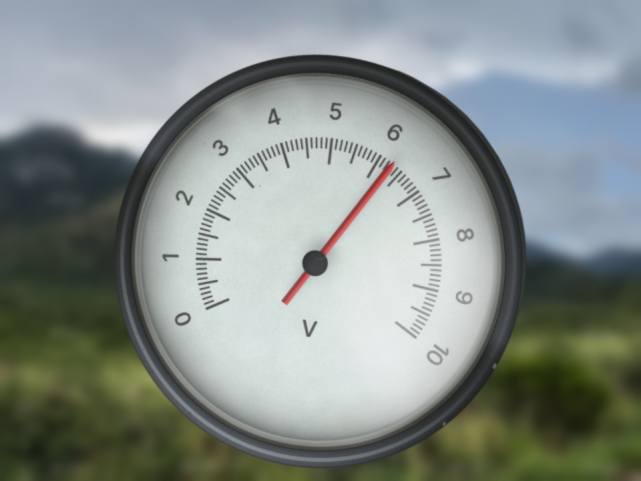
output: V 6.3
